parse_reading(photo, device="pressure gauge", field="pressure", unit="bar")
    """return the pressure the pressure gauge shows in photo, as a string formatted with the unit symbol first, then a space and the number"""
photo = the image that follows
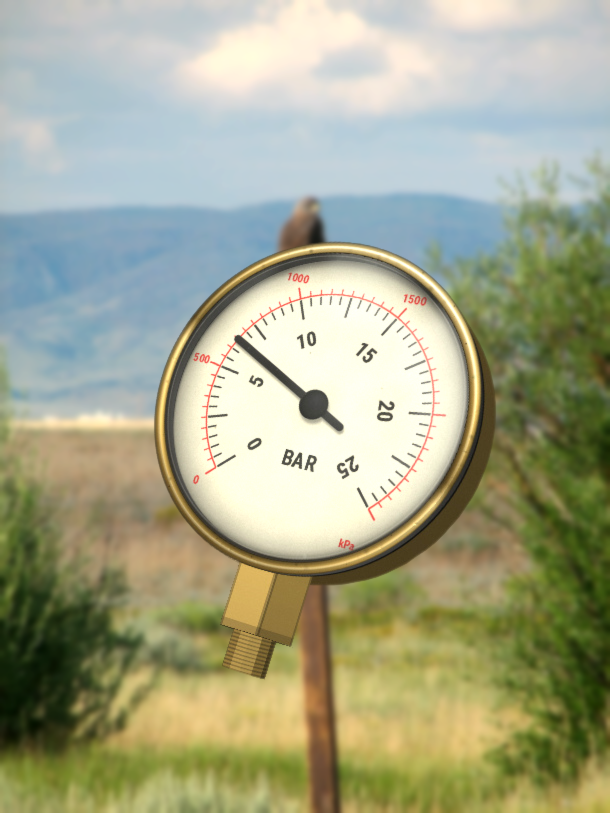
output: bar 6.5
